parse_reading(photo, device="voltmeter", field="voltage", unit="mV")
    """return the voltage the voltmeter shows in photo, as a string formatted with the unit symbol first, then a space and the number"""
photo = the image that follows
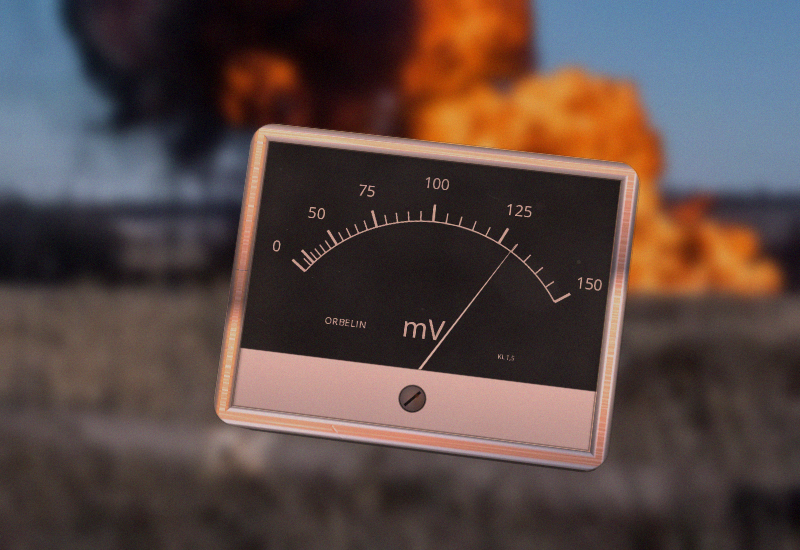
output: mV 130
